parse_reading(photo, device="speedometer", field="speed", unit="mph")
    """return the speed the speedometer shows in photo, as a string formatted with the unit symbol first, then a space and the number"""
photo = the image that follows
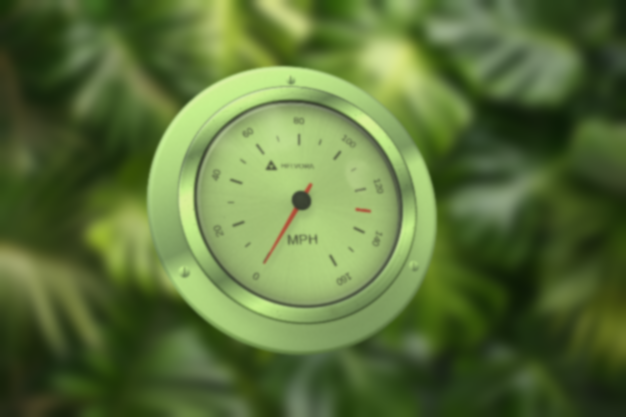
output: mph 0
